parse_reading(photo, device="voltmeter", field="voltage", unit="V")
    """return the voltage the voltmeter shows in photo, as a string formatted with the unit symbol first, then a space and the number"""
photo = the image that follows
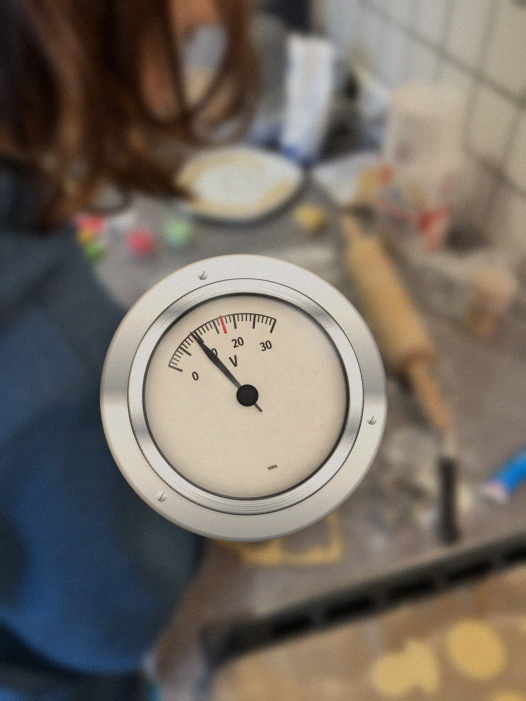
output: V 9
